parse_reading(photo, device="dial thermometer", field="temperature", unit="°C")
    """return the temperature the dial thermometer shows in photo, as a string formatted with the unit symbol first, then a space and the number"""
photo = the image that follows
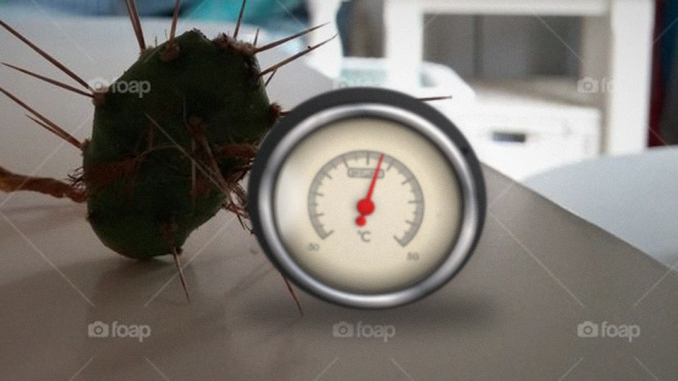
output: °C 5
